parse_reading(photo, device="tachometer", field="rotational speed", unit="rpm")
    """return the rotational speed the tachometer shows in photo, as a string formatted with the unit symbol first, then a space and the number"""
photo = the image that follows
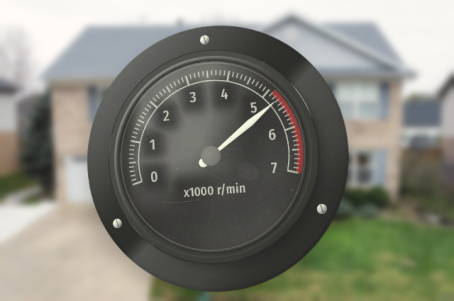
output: rpm 5300
